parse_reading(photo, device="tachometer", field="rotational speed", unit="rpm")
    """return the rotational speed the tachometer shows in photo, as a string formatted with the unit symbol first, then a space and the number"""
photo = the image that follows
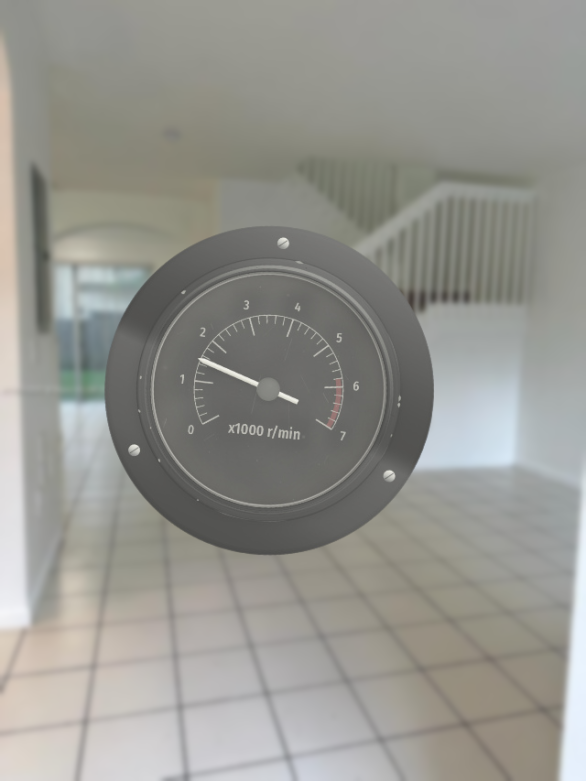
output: rpm 1500
